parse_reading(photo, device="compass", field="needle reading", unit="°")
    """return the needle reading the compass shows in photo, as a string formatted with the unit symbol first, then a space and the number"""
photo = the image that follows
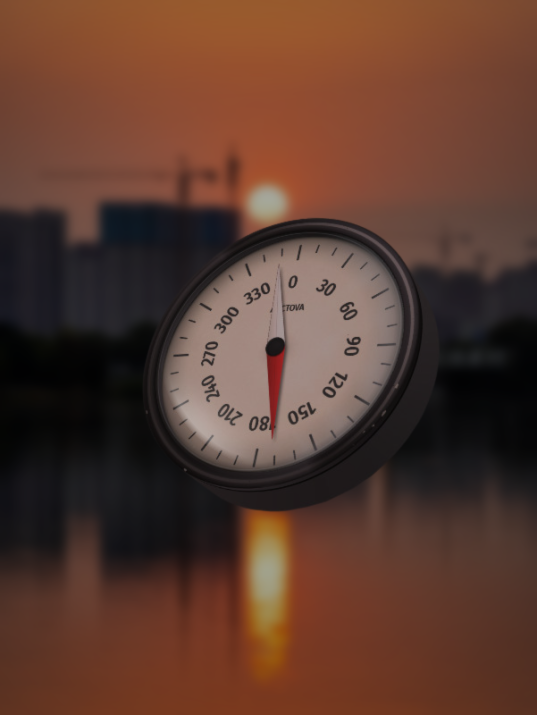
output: ° 170
